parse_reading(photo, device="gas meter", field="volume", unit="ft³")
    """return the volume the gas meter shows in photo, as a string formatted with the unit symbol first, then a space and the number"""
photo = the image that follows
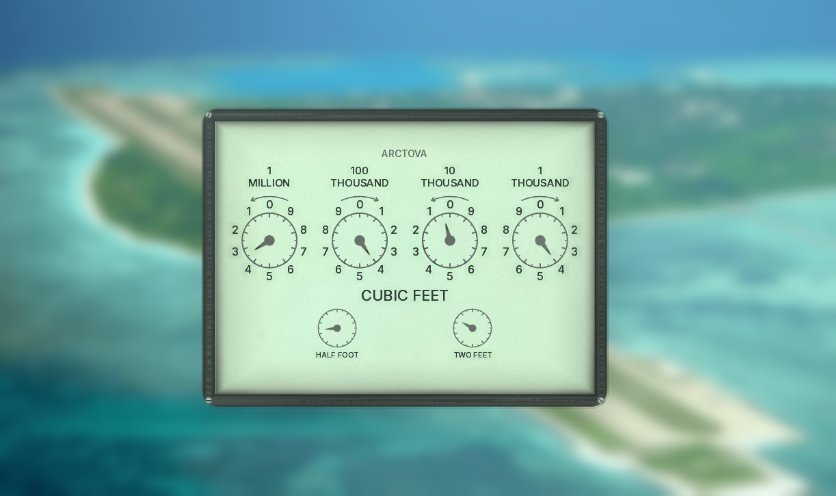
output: ft³ 340400
